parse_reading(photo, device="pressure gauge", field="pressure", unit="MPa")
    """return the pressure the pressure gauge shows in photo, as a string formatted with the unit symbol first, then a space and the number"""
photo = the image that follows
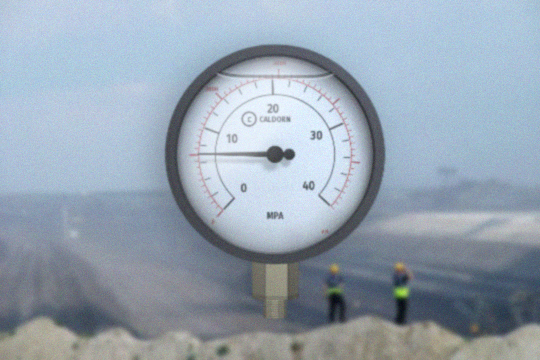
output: MPa 7
